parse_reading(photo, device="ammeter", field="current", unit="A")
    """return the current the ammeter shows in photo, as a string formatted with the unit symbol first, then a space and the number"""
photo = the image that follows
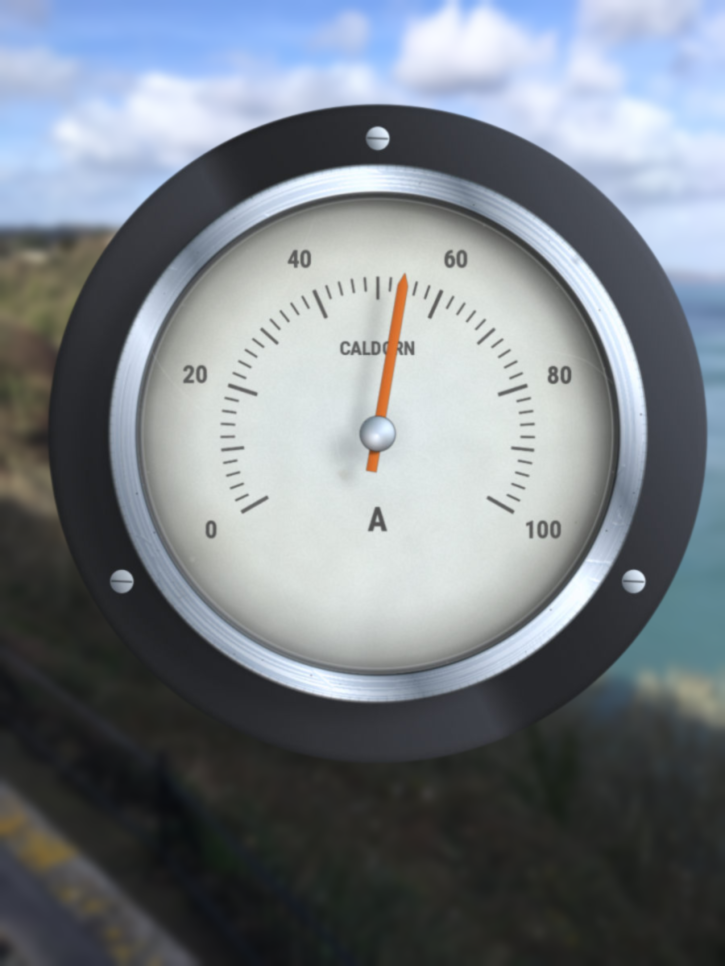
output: A 54
